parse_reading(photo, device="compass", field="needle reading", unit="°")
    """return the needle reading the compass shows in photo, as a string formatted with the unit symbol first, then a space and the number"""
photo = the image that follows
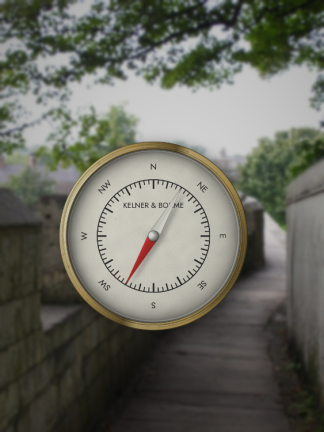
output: ° 210
